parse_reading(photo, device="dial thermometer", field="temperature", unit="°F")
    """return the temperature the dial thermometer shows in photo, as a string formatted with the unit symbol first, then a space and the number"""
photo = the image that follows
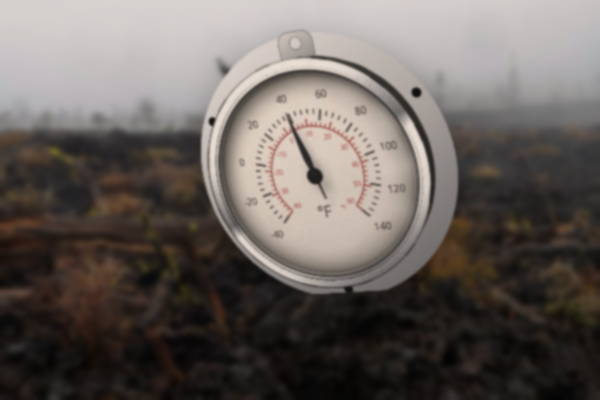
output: °F 40
